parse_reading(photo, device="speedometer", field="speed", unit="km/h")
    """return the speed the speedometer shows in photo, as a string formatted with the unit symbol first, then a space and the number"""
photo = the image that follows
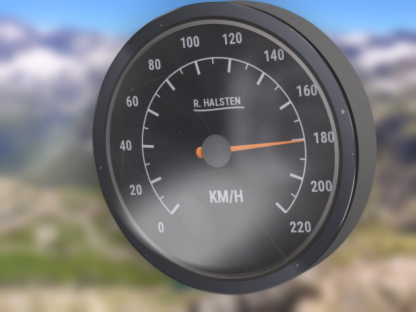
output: km/h 180
